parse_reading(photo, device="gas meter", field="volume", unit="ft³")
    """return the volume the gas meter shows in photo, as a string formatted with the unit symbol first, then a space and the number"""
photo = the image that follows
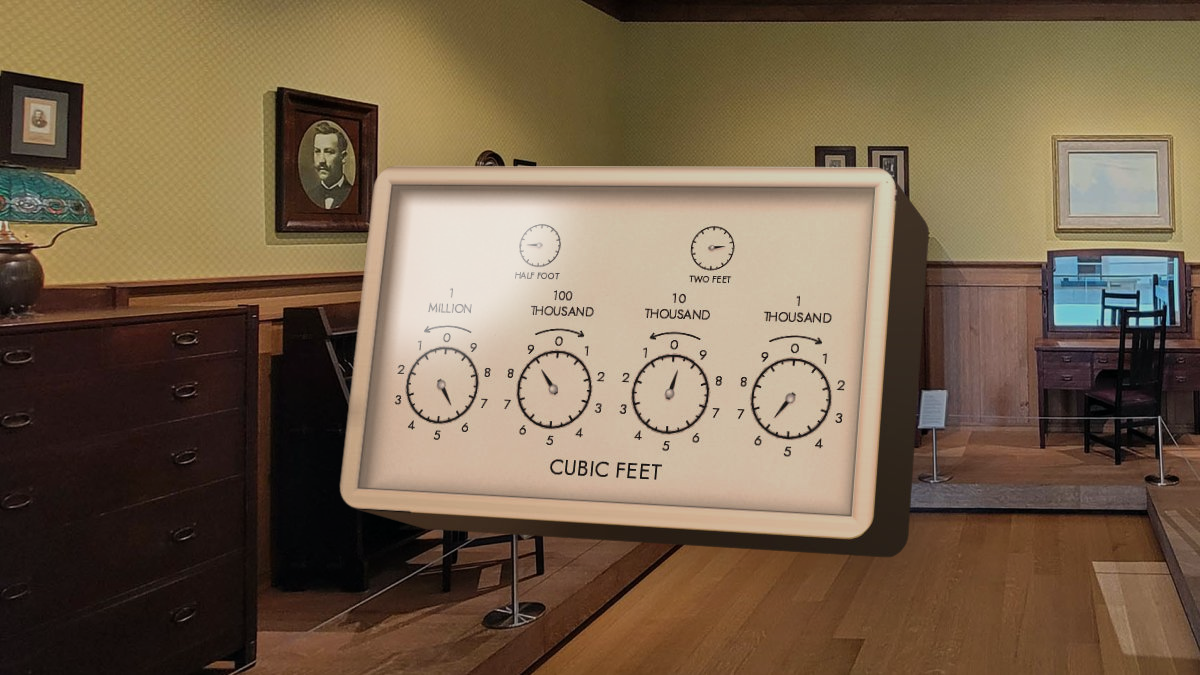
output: ft³ 589600
